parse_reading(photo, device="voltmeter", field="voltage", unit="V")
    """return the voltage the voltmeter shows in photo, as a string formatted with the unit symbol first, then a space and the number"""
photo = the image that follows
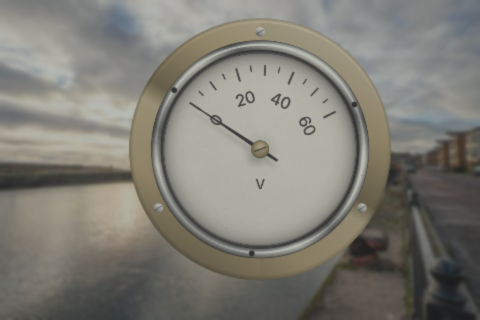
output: V 0
